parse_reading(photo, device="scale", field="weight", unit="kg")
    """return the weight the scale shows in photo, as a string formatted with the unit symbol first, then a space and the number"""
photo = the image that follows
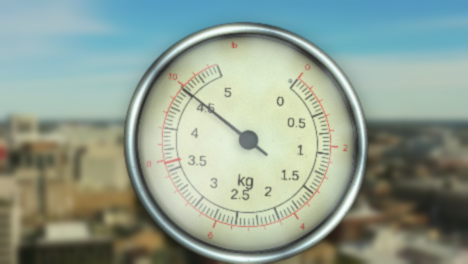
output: kg 4.5
